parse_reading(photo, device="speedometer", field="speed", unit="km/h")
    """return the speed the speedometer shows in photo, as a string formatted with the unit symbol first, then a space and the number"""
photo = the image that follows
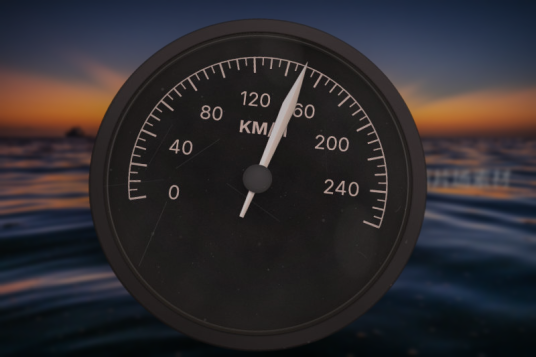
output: km/h 150
